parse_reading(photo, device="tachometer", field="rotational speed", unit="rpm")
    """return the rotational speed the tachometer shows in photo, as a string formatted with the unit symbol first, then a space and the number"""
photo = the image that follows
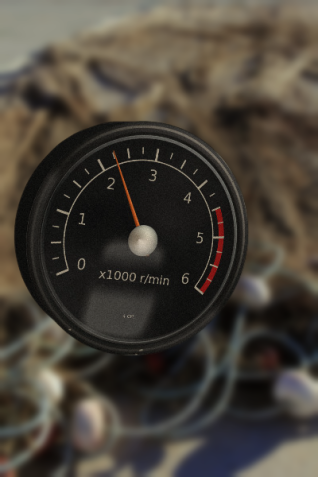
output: rpm 2250
